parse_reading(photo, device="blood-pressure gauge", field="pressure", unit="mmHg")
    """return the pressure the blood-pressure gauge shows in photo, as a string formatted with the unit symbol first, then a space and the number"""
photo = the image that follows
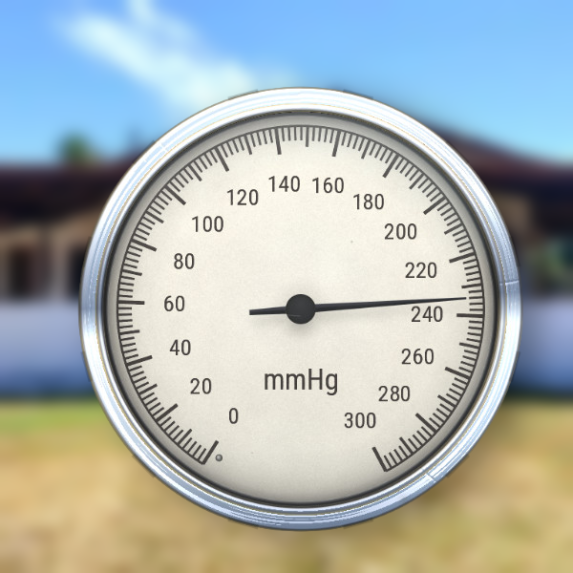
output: mmHg 234
